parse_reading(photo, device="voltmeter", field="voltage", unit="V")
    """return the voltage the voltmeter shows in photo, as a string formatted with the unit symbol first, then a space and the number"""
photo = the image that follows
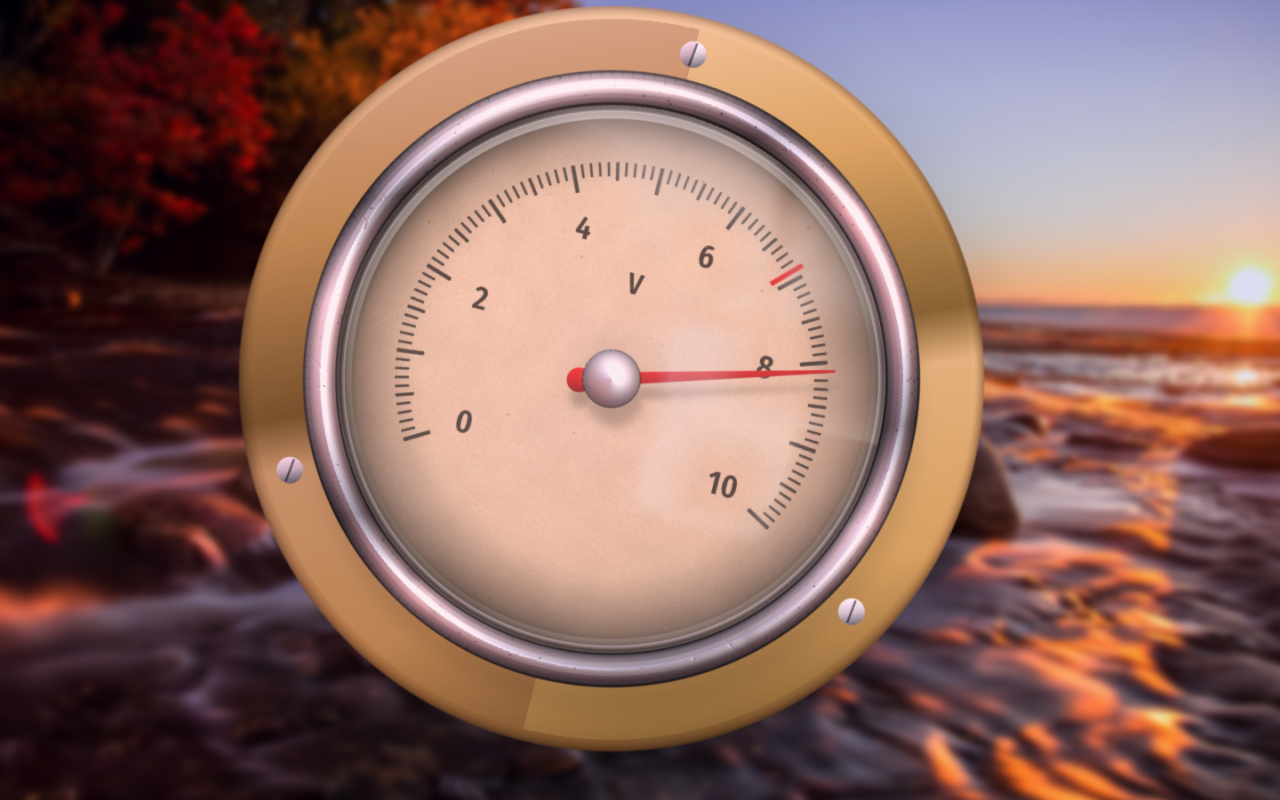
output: V 8.1
